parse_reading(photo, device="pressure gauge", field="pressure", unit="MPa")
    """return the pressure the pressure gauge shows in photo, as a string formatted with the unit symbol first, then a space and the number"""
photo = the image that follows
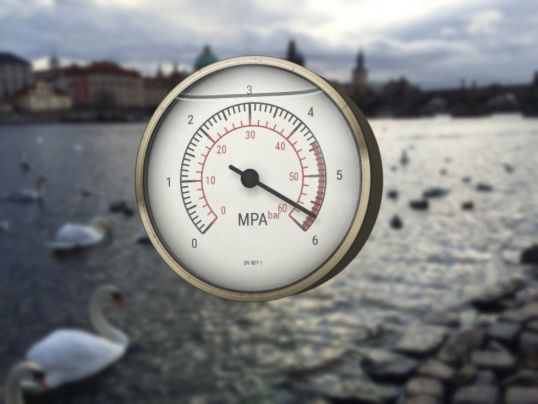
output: MPa 5.7
